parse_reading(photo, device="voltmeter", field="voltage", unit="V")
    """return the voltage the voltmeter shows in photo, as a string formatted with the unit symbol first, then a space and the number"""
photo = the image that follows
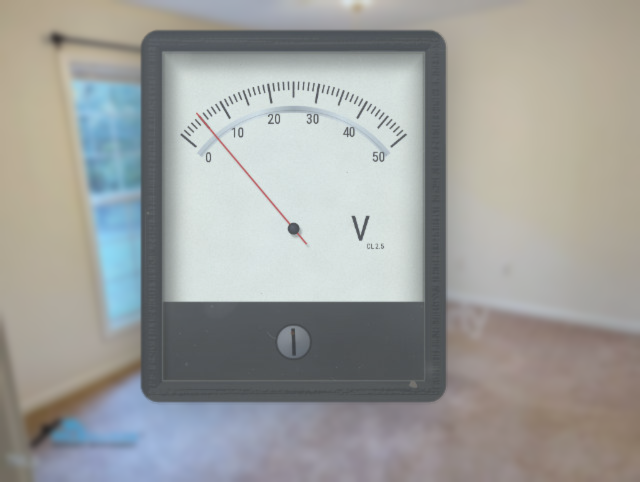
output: V 5
